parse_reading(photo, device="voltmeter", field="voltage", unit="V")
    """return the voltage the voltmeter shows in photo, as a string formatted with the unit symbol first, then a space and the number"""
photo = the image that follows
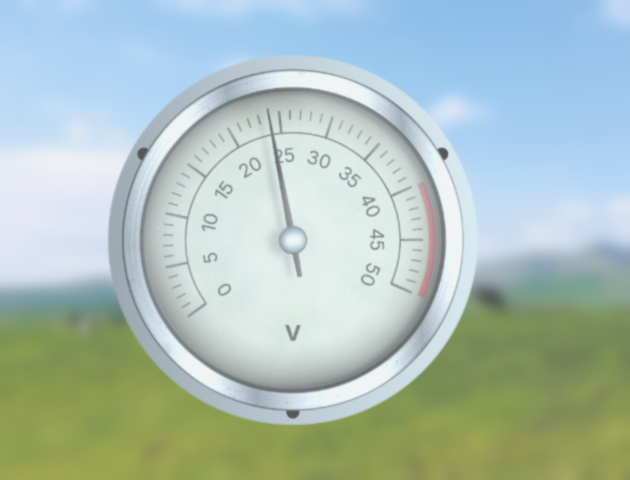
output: V 24
